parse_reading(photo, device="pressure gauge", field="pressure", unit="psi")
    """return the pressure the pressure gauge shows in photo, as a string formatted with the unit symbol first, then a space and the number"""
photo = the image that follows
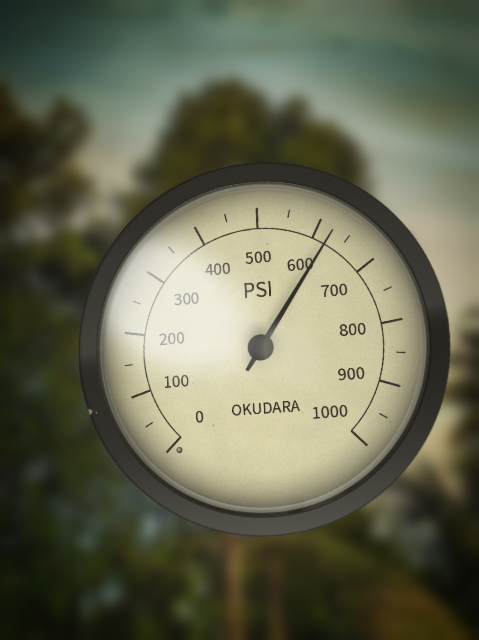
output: psi 625
